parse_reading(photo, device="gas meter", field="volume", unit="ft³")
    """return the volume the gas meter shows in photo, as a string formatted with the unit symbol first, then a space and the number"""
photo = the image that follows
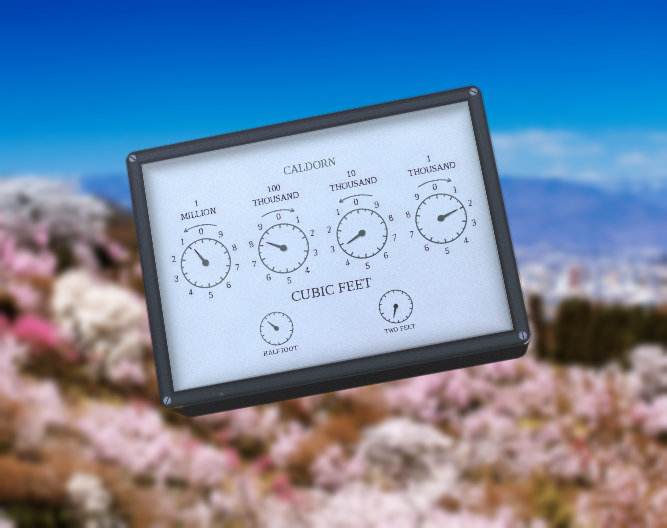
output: ft³ 83200
